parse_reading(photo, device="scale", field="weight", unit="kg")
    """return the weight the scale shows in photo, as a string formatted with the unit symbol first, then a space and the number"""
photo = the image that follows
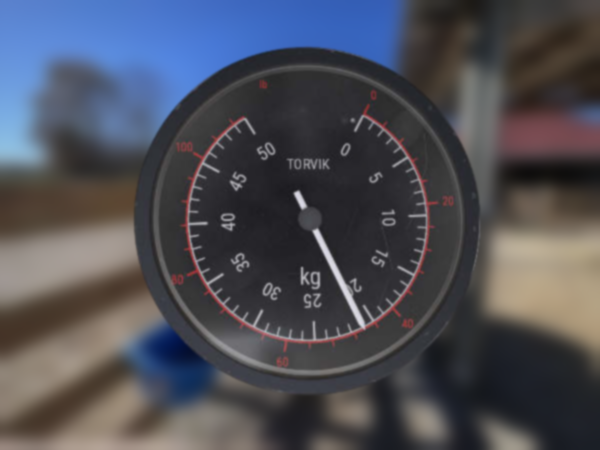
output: kg 21
